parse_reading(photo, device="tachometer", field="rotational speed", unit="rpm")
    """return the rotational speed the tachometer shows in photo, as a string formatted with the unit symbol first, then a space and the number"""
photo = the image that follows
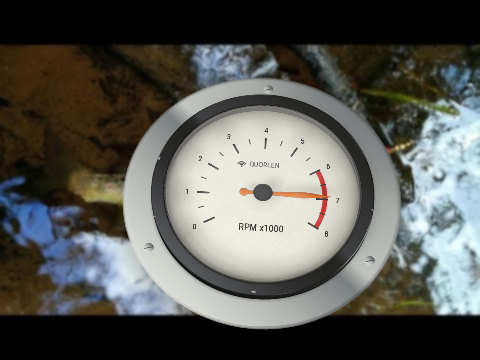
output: rpm 7000
